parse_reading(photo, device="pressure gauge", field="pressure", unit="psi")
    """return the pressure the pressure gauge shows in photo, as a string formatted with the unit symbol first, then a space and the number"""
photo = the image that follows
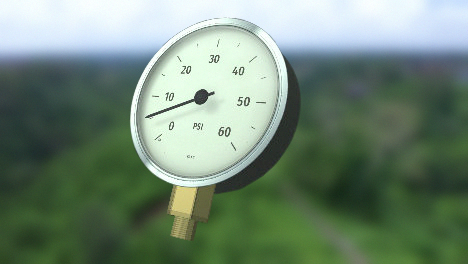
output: psi 5
